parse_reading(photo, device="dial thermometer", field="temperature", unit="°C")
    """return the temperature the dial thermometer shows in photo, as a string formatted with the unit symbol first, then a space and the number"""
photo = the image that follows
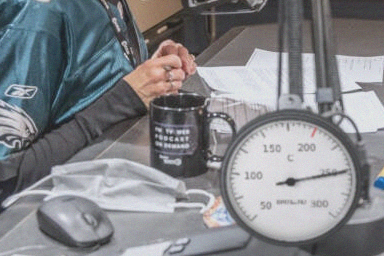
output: °C 250
